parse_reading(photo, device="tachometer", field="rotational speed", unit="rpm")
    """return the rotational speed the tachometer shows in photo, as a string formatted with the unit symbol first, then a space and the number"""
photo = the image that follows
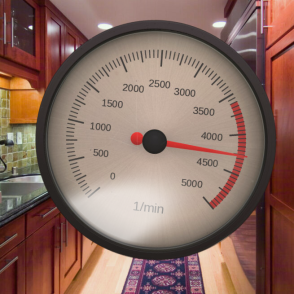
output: rpm 4250
